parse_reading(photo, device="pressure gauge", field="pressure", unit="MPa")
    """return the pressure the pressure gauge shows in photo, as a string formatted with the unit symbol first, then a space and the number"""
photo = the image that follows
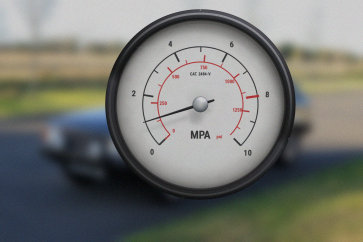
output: MPa 1
